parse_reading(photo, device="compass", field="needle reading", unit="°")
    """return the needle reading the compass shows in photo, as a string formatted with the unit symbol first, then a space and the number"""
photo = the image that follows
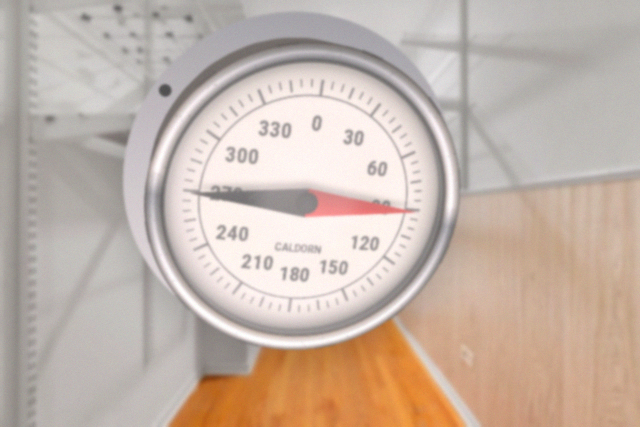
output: ° 90
